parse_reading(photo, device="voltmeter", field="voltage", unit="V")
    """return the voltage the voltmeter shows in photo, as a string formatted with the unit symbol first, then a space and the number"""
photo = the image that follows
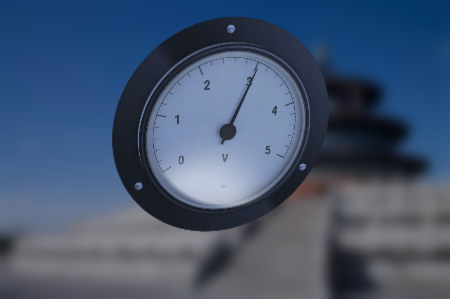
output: V 3
